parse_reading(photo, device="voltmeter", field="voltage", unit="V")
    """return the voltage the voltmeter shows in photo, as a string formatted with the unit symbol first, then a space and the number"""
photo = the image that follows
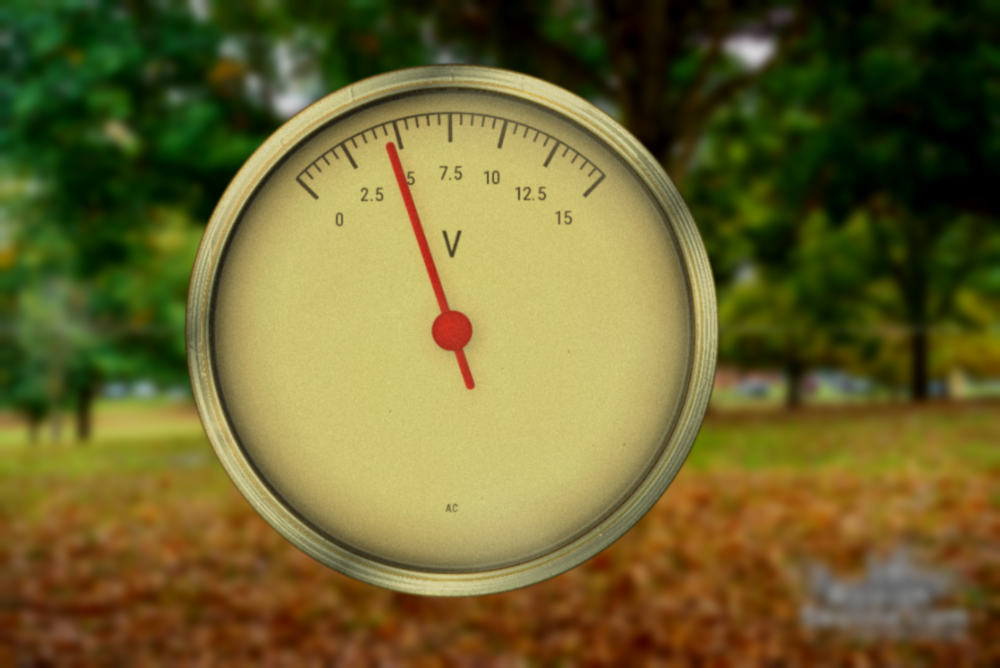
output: V 4.5
